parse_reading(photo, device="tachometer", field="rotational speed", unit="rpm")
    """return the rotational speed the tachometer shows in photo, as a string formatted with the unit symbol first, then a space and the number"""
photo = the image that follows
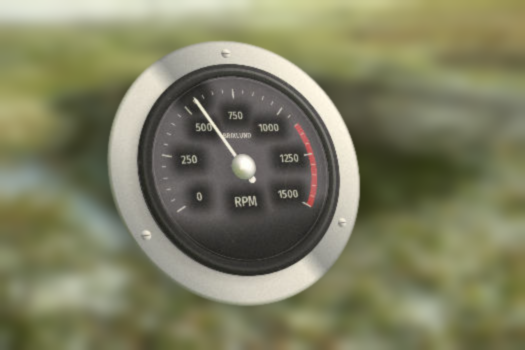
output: rpm 550
